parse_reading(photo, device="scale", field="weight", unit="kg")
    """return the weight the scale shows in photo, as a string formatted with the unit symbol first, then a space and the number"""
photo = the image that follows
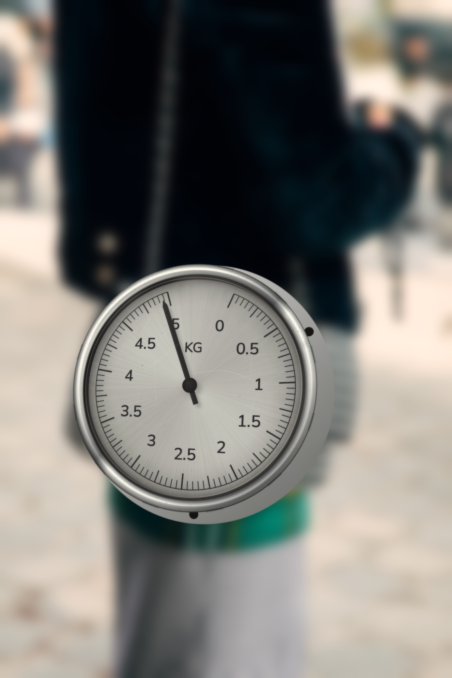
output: kg 4.95
